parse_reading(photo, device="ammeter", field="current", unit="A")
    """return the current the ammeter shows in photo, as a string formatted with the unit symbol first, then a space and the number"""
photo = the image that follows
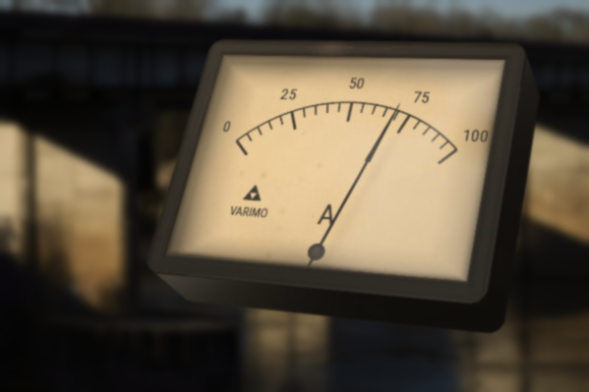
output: A 70
